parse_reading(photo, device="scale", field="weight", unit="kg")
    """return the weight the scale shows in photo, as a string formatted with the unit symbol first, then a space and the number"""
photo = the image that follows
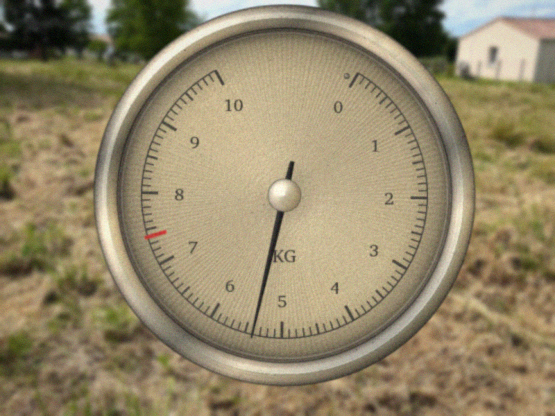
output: kg 5.4
